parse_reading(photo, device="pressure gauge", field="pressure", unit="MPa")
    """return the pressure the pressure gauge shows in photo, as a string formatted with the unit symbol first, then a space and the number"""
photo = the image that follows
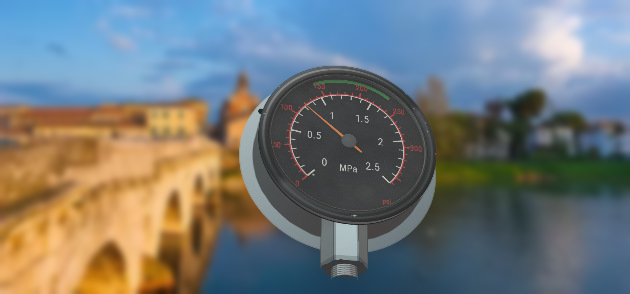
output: MPa 0.8
